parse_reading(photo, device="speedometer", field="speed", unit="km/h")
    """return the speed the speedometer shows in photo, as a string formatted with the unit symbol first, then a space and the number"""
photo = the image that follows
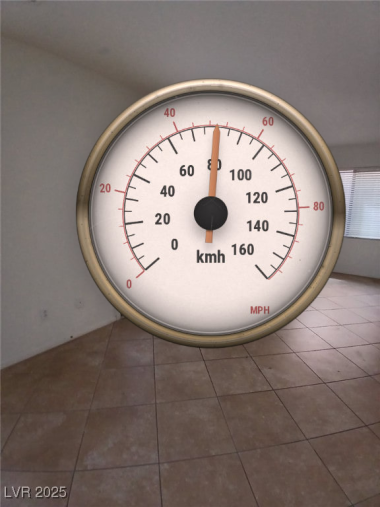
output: km/h 80
